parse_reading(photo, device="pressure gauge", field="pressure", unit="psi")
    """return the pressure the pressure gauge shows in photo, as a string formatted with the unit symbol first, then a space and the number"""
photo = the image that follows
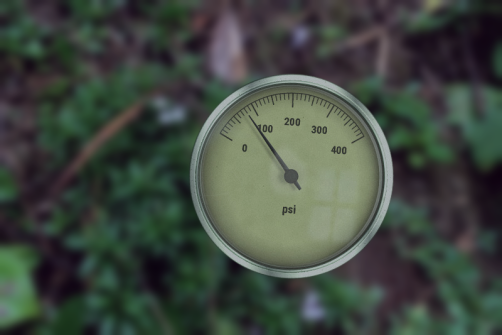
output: psi 80
